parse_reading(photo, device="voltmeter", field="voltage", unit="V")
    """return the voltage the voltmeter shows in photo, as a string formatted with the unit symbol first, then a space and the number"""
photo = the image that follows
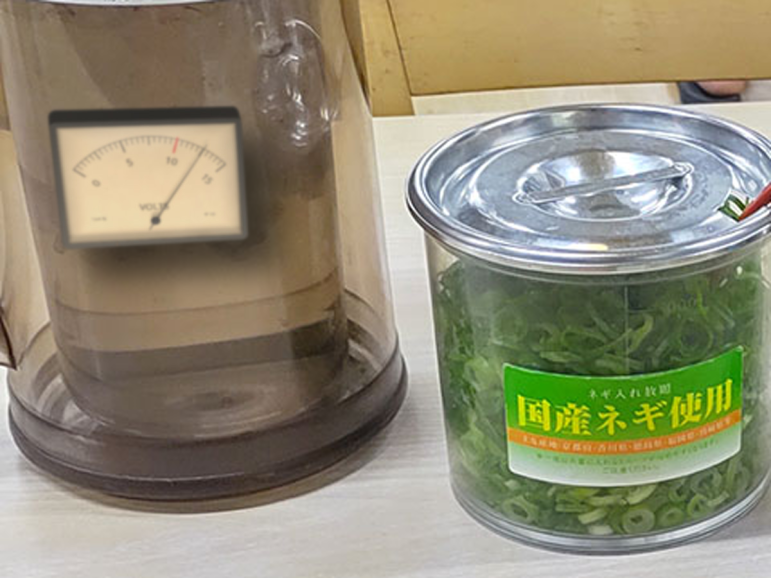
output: V 12.5
